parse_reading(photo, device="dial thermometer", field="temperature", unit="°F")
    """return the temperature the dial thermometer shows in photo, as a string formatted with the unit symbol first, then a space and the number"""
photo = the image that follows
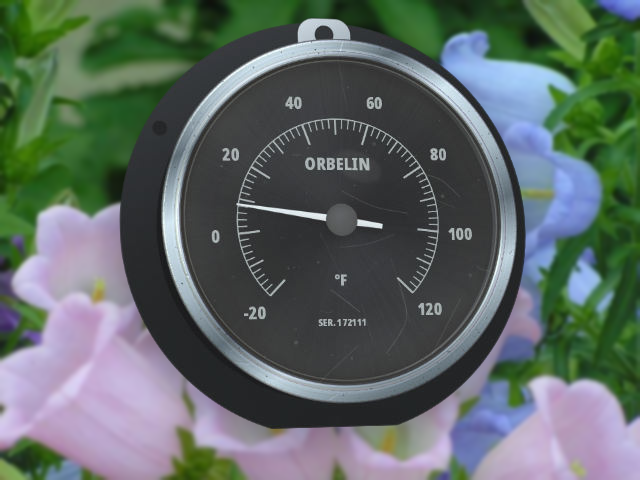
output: °F 8
